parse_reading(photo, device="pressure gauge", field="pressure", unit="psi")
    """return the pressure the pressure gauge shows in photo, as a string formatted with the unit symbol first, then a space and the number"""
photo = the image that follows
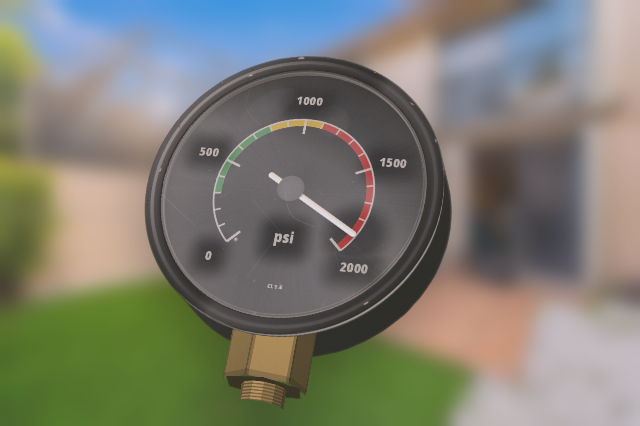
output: psi 1900
